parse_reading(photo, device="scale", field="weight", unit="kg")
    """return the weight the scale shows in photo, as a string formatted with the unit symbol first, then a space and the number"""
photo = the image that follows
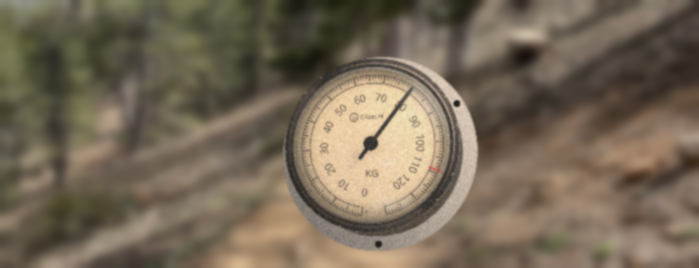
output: kg 80
